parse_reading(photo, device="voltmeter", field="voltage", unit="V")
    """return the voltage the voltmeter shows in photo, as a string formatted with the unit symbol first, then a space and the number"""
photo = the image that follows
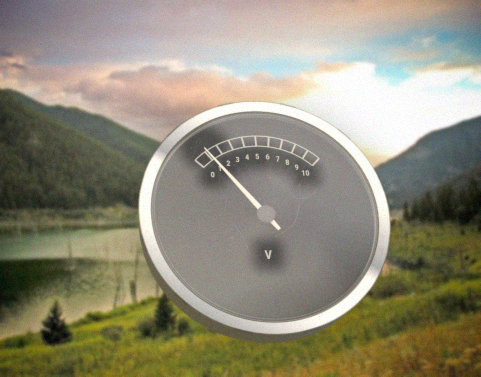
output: V 1
